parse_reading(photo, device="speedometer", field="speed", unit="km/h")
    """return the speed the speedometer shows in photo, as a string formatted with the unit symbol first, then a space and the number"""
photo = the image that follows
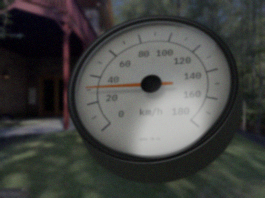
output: km/h 30
